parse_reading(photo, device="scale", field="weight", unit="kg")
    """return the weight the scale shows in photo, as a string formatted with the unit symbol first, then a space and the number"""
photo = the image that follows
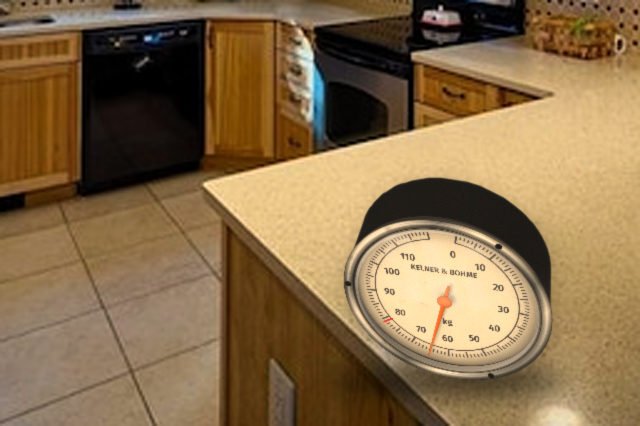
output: kg 65
